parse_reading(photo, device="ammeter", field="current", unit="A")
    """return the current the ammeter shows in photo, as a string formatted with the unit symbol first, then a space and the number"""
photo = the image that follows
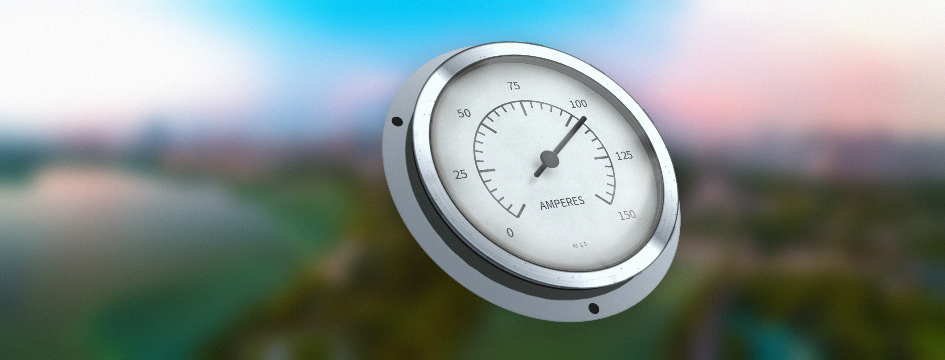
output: A 105
